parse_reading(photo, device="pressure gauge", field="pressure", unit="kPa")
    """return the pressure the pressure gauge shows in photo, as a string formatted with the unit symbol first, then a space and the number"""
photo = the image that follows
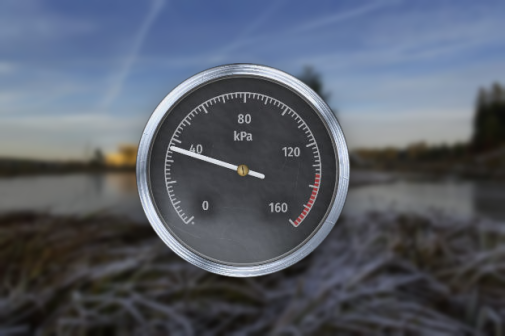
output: kPa 36
